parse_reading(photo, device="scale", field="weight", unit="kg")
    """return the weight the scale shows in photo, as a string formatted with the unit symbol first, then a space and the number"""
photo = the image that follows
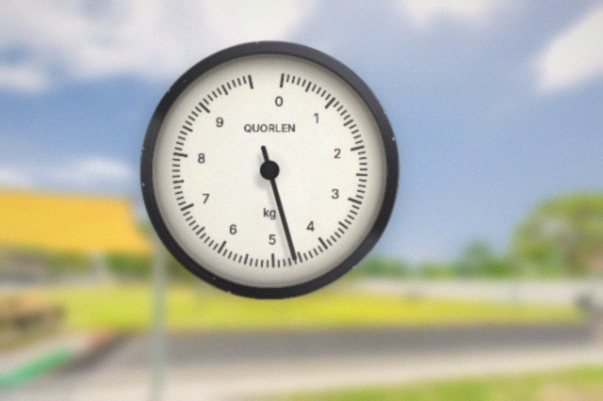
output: kg 4.6
